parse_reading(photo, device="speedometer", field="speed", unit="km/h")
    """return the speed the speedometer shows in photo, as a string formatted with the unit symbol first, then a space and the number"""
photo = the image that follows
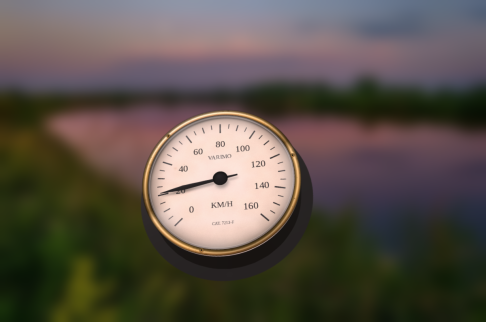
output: km/h 20
